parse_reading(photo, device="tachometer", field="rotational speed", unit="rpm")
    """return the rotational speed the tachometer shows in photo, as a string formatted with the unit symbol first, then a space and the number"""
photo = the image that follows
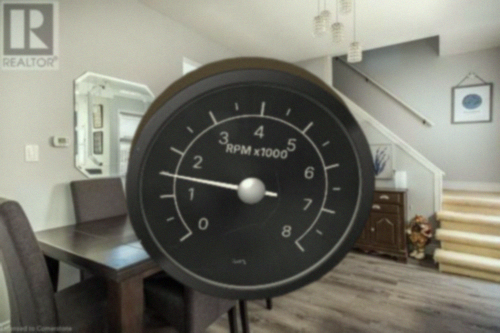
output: rpm 1500
